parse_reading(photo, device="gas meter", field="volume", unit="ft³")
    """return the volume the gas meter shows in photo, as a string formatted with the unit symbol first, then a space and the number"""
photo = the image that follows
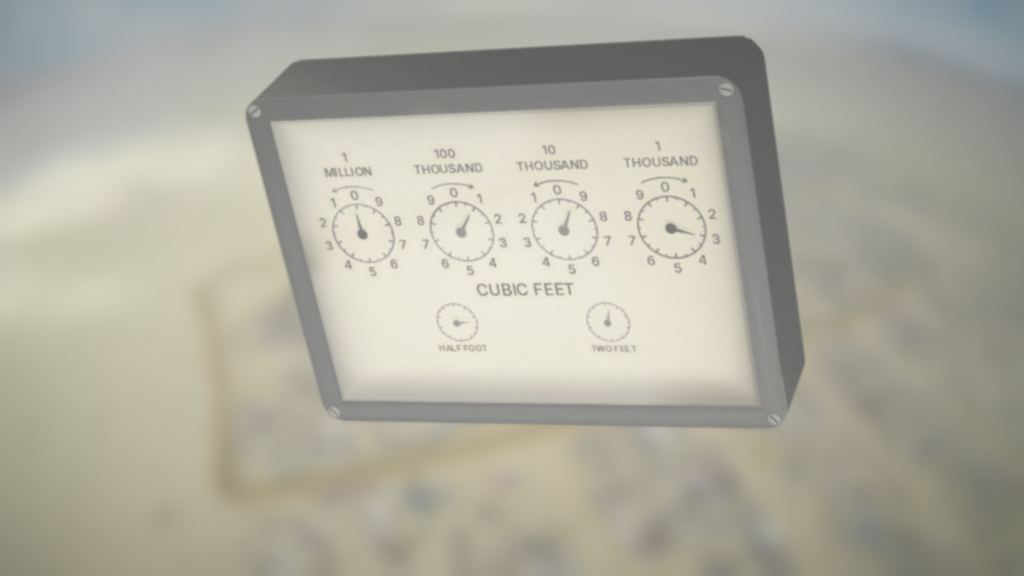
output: ft³ 9300
